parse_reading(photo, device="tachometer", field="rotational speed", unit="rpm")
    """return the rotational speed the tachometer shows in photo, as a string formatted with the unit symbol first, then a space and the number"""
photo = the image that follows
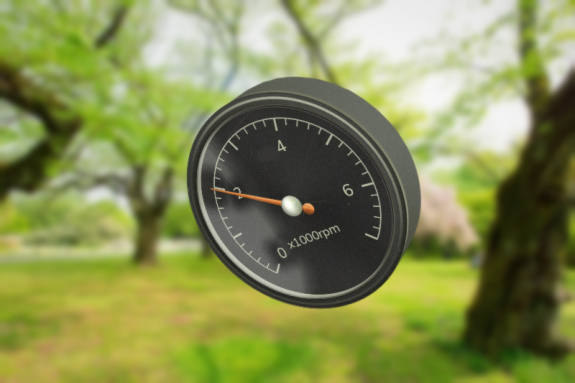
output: rpm 2000
